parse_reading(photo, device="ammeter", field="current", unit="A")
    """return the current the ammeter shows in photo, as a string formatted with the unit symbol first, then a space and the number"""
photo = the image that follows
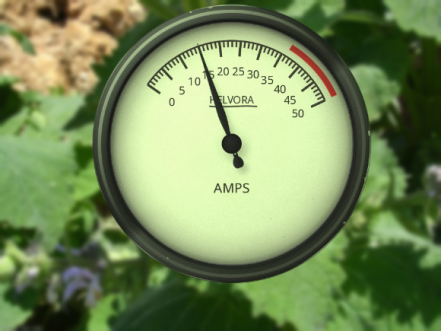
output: A 15
